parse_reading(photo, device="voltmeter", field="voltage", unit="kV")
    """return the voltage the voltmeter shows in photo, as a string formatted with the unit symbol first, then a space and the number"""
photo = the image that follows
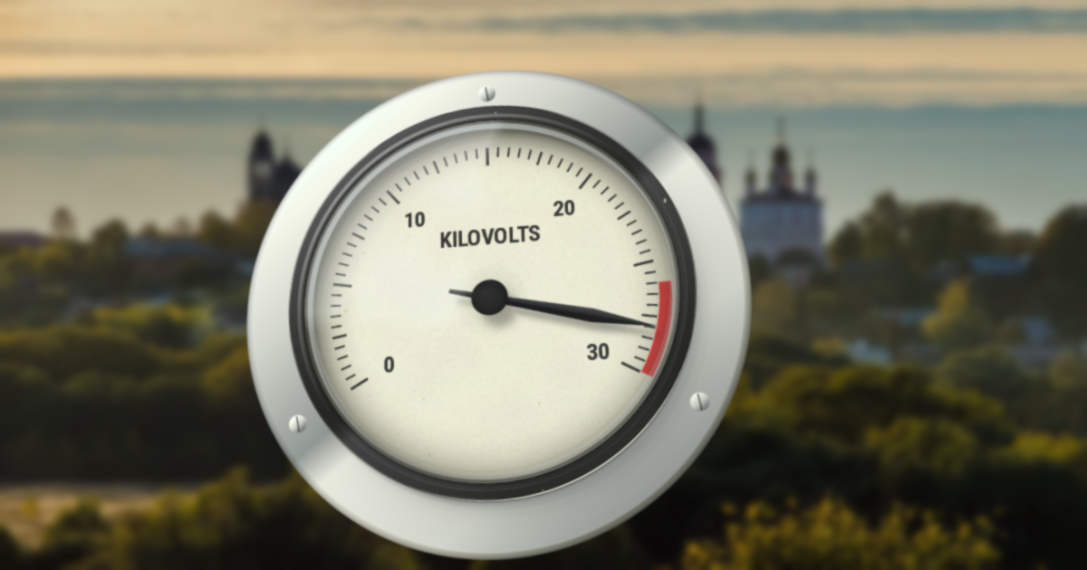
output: kV 28
